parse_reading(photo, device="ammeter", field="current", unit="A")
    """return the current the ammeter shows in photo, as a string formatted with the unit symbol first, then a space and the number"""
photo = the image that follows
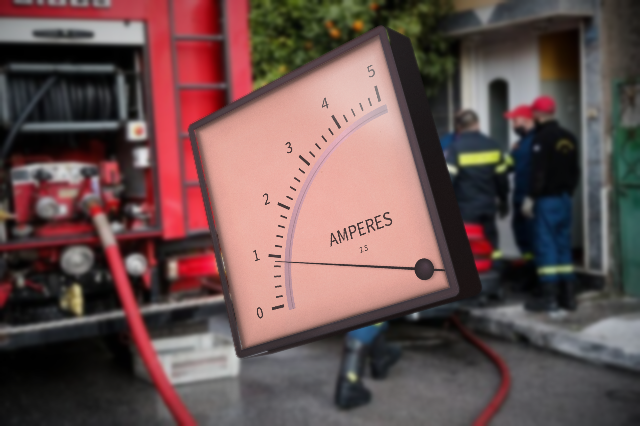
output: A 0.9
